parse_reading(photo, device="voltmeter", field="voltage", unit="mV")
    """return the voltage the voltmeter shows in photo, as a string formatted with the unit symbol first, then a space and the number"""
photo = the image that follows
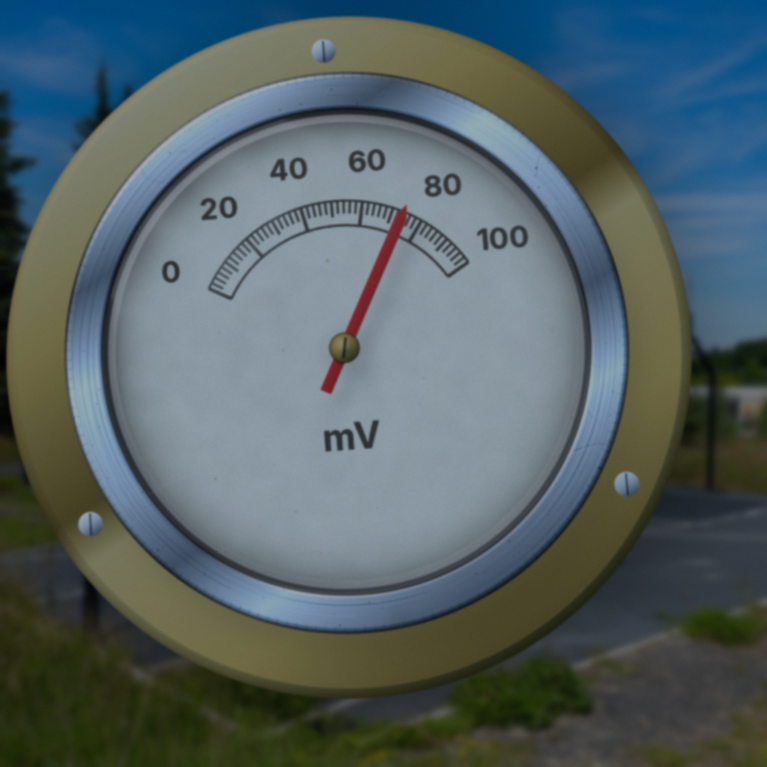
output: mV 74
